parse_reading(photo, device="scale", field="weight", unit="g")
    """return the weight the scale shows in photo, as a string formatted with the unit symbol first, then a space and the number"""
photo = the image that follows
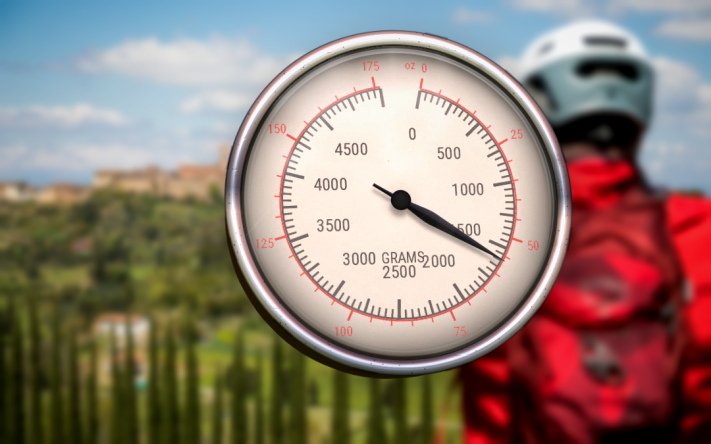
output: g 1600
